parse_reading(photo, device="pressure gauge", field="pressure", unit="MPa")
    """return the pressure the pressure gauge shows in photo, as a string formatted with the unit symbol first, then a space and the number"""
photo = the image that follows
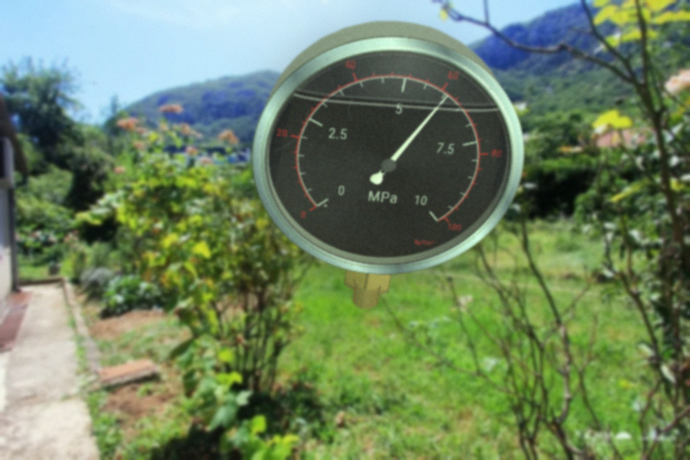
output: MPa 6
